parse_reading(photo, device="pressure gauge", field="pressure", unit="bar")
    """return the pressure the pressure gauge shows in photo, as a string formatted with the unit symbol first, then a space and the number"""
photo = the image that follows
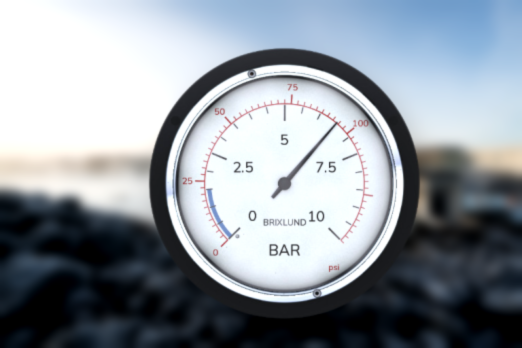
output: bar 6.5
